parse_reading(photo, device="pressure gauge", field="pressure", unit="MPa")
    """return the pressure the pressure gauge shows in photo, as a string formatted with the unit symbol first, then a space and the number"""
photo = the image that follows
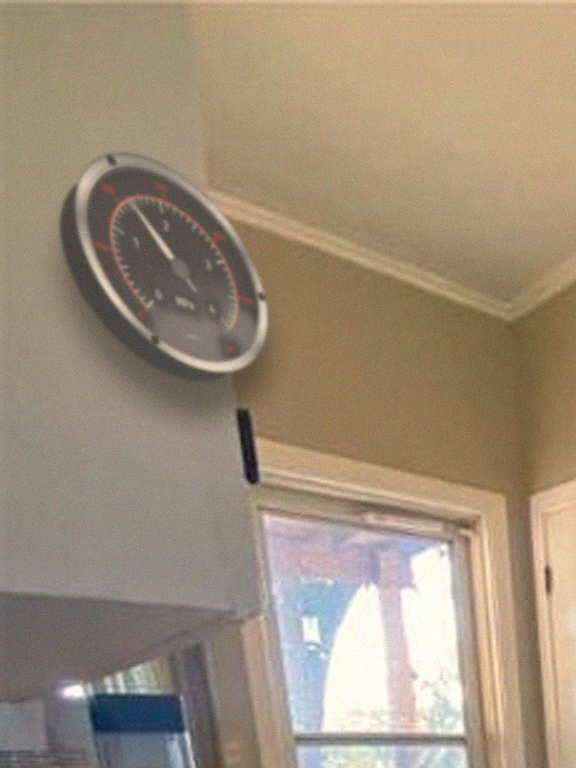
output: MPa 1.5
